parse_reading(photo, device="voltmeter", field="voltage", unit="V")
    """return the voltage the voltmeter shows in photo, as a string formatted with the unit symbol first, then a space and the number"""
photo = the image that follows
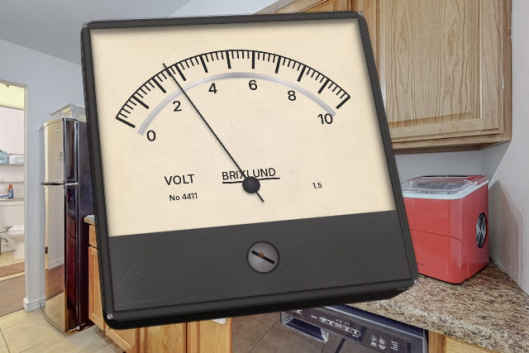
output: V 2.6
